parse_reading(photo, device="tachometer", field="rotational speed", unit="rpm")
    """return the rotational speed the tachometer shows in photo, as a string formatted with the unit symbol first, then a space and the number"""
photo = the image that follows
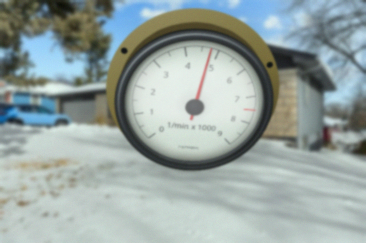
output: rpm 4750
